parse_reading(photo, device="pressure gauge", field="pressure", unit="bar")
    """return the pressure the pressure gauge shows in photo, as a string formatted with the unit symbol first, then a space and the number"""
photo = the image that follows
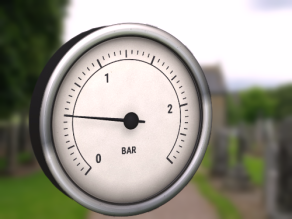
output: bar 0.5
